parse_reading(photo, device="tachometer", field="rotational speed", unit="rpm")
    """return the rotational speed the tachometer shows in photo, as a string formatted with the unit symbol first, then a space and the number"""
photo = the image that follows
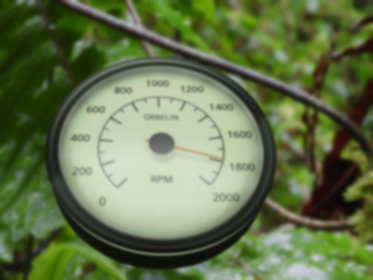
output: rpm 1800
